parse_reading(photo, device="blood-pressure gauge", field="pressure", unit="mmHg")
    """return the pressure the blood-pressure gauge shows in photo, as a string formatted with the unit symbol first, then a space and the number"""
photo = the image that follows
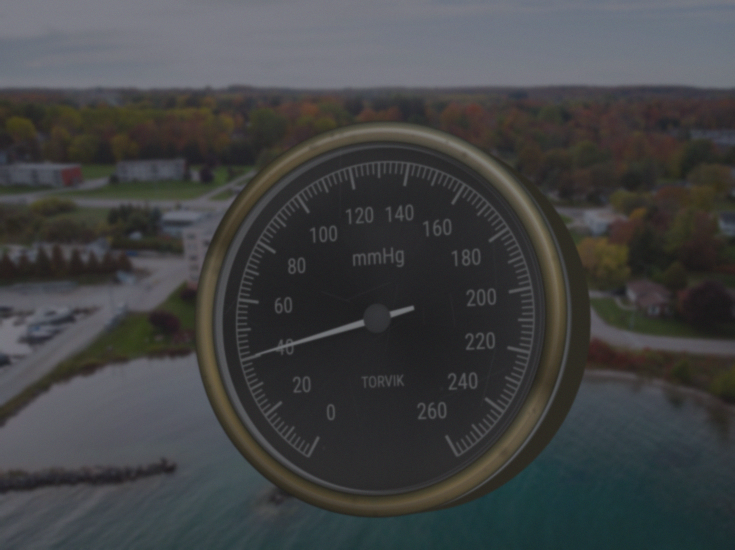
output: mmHg 40
